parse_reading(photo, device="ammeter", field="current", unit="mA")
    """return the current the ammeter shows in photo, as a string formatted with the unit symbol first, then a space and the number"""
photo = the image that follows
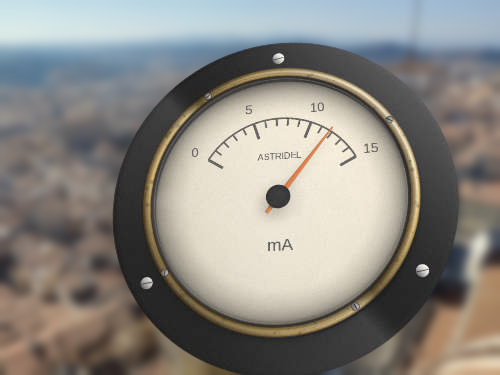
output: mA 12
